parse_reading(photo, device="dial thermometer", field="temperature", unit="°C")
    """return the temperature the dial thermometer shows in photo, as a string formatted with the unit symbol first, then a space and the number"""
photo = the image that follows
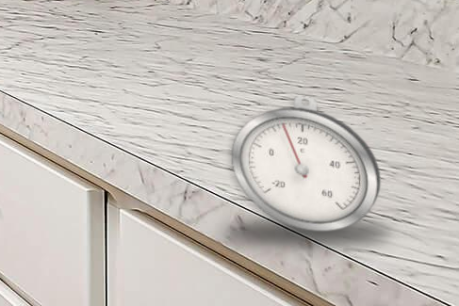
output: °C 14
